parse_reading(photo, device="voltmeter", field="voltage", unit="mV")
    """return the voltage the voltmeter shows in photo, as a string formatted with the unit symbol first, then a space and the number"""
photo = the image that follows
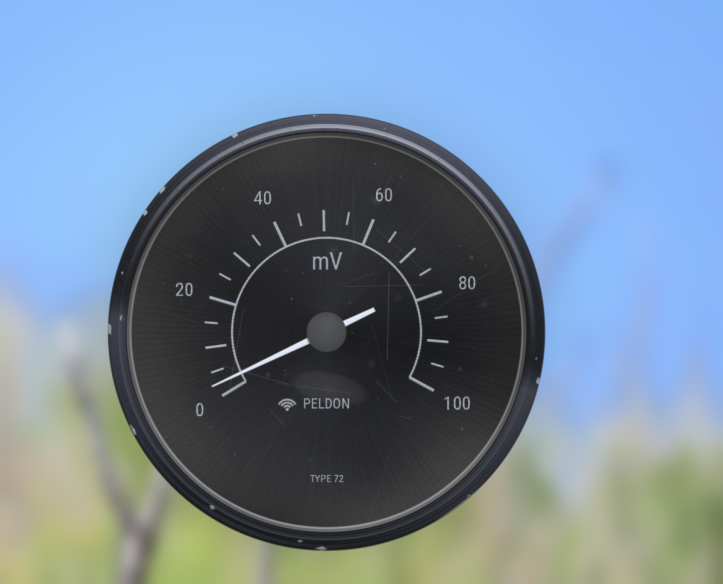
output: mV 2.5
